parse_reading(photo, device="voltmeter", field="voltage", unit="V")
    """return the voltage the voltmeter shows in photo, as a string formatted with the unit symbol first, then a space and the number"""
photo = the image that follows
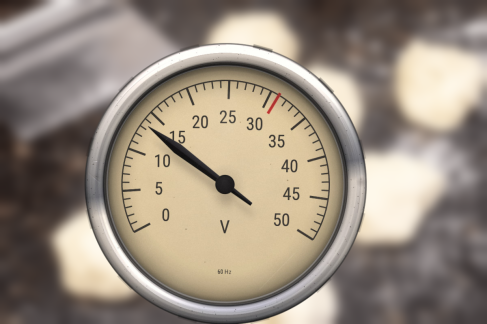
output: V 13.5
